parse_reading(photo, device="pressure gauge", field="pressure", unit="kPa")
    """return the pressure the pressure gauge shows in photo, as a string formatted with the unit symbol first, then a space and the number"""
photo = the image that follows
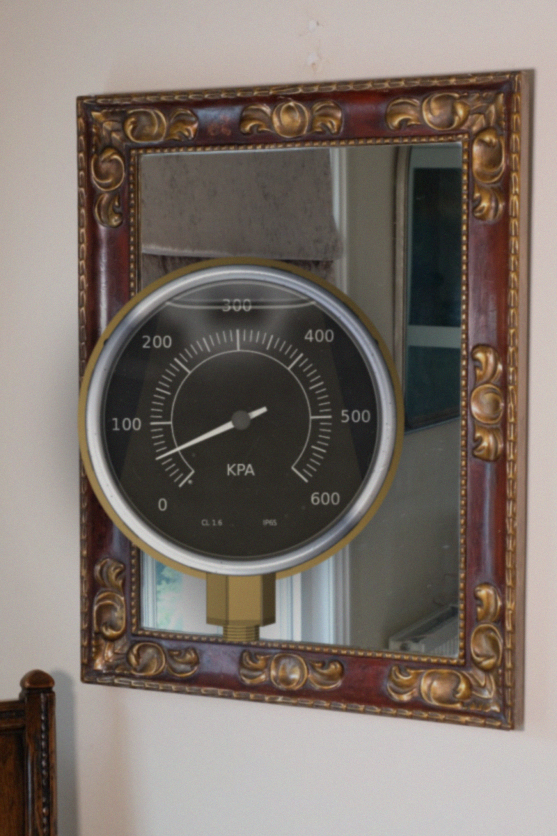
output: kPa 50
